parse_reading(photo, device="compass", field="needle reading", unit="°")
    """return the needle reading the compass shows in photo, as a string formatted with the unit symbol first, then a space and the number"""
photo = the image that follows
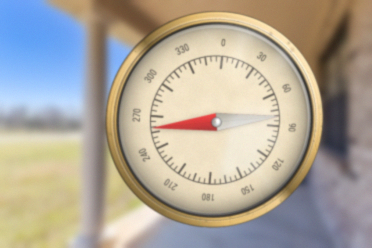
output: ° 260
